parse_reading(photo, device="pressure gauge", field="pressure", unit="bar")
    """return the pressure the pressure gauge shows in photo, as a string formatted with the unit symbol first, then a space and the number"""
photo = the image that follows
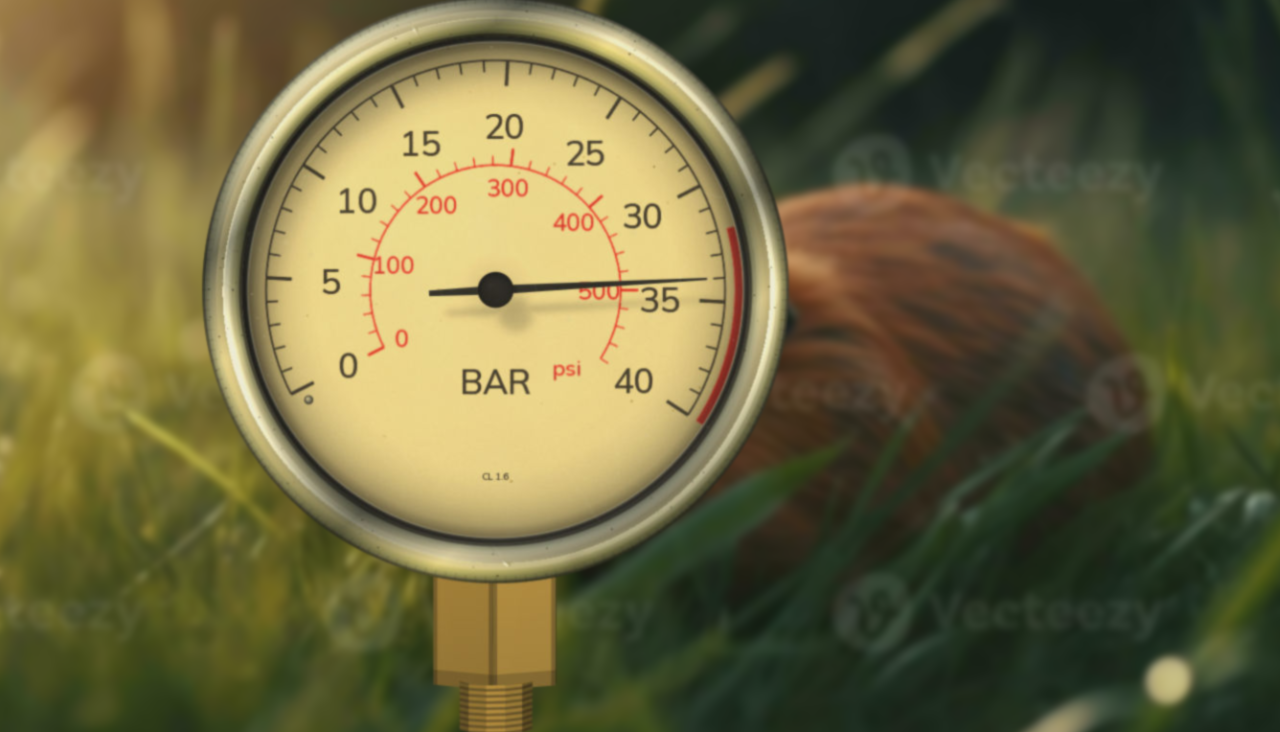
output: bar 34
